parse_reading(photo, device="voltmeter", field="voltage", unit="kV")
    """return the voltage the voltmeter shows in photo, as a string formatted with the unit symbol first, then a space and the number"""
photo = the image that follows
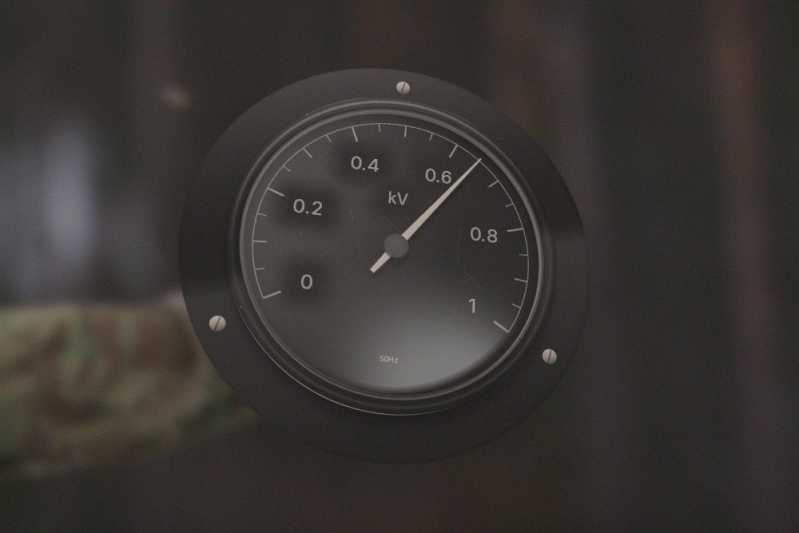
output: kV 0.65
